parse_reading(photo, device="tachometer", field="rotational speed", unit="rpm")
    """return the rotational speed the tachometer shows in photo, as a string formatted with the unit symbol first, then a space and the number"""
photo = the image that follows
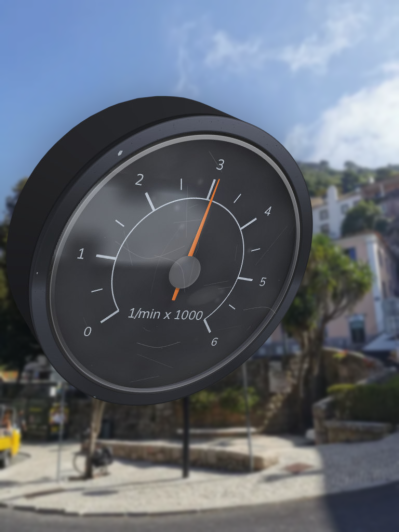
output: rpm 3000
